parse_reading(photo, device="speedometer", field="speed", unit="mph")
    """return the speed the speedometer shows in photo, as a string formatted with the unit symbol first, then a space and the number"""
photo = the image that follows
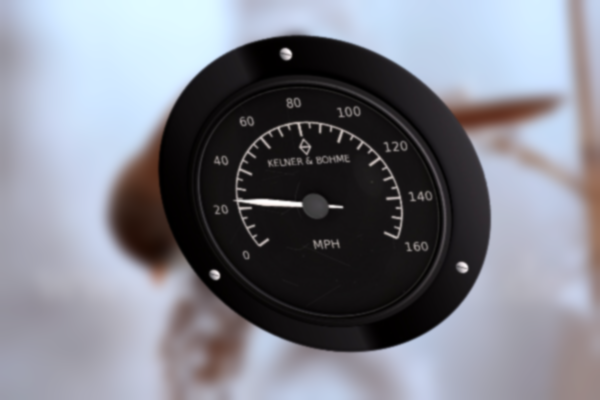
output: mph 25
